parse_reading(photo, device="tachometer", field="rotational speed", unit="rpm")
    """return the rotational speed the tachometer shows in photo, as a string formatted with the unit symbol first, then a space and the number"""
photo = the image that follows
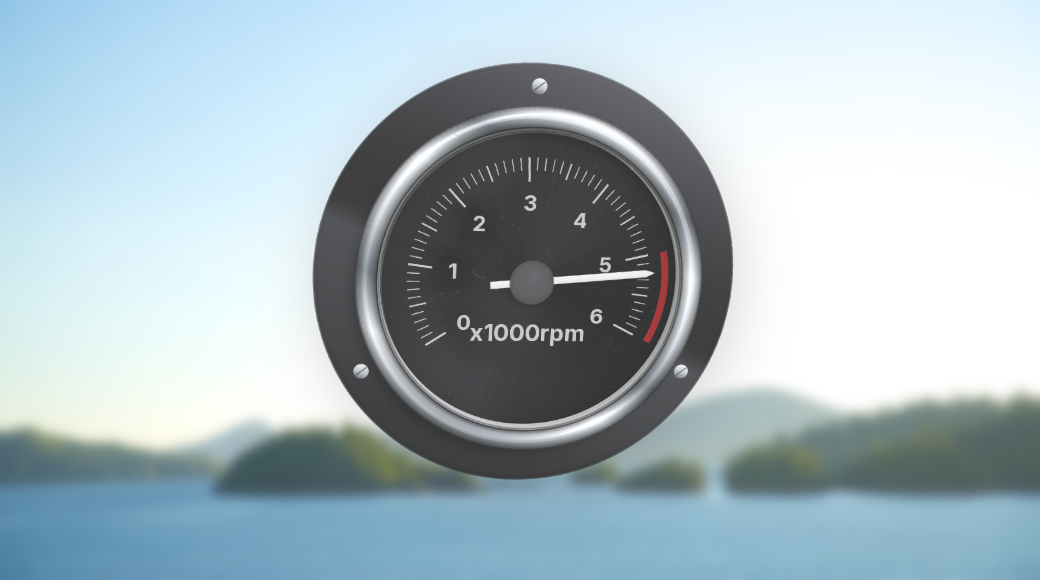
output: rpm 5200
